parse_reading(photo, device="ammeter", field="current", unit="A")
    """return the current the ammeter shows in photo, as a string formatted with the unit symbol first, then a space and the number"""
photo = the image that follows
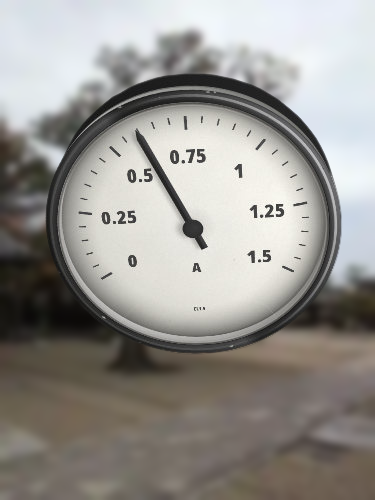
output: A 0.6
